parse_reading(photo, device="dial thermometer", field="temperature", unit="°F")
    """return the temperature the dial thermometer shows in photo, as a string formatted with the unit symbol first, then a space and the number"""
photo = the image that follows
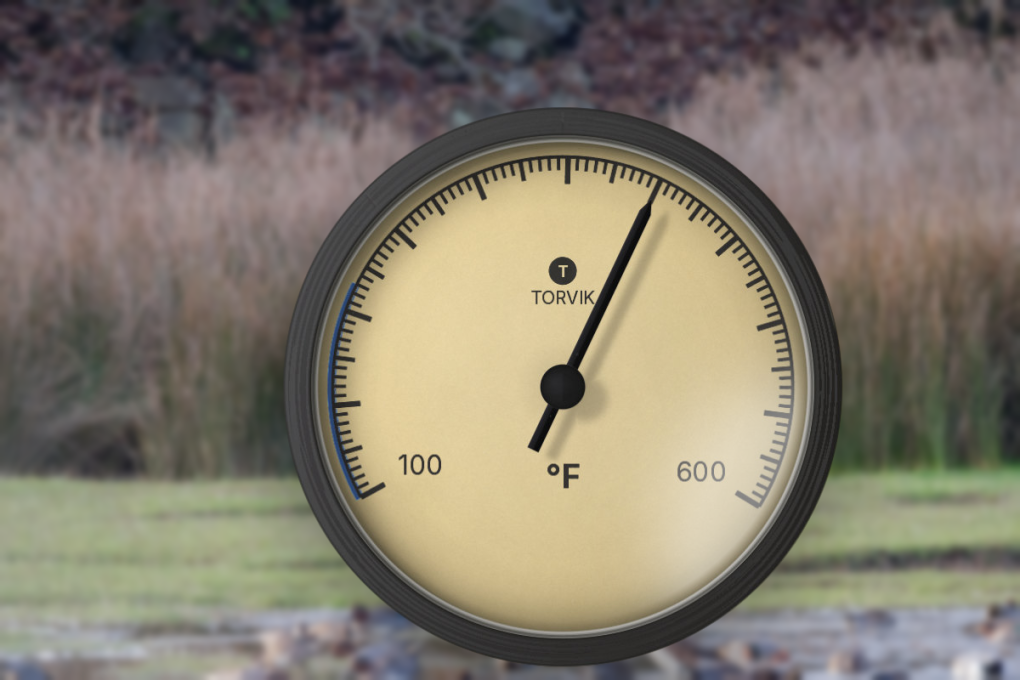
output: °F 400
